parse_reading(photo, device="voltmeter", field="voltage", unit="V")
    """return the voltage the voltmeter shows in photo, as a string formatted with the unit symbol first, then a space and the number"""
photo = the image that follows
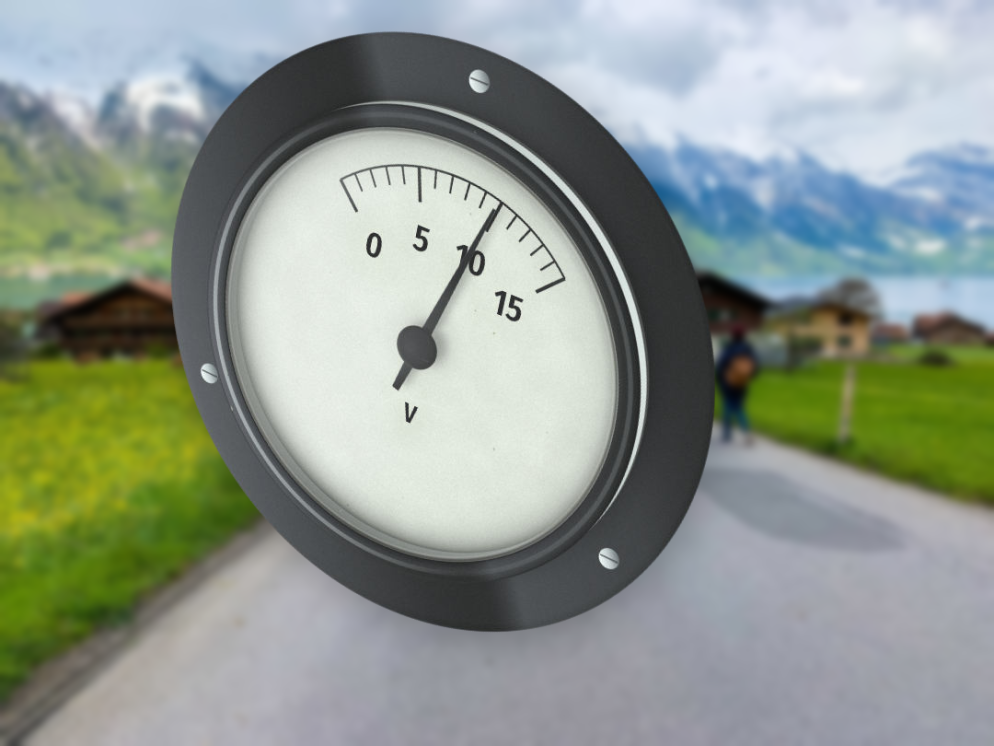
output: V 10
